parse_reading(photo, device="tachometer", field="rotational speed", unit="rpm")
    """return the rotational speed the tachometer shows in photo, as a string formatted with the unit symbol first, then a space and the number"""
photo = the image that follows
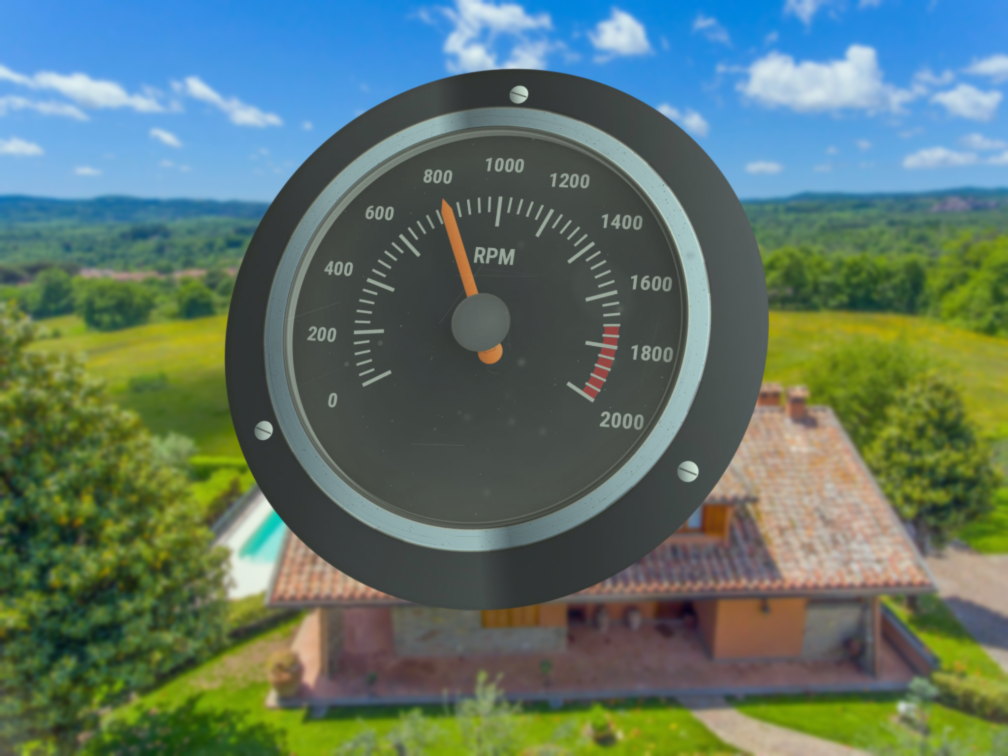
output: rpm 800
